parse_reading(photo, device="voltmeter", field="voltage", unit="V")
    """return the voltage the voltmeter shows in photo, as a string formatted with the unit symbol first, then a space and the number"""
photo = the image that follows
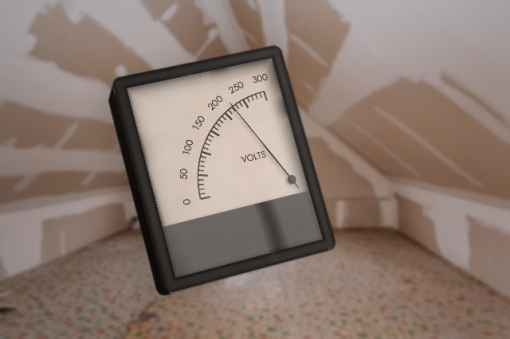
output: V 220
